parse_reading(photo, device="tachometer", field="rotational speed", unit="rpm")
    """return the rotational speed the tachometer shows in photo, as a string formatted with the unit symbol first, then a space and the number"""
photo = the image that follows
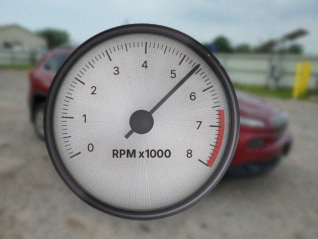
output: rpm 5400
